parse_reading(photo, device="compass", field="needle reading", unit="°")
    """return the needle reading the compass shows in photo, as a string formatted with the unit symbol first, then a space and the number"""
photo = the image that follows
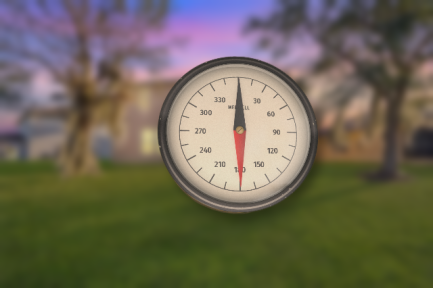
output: ° 180
